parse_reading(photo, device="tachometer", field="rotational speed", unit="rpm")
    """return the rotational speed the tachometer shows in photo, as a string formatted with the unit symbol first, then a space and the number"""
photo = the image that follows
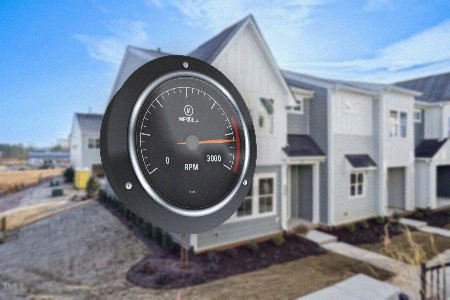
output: rpm 2600
